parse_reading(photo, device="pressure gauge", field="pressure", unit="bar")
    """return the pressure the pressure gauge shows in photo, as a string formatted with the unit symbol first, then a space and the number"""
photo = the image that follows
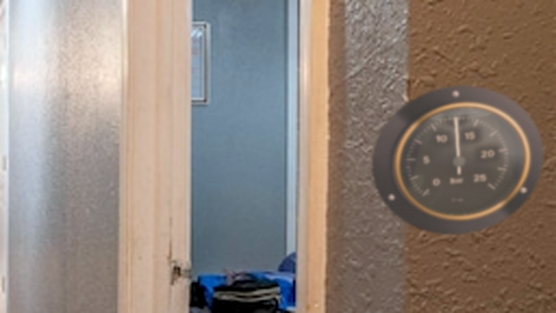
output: bar 12.5
